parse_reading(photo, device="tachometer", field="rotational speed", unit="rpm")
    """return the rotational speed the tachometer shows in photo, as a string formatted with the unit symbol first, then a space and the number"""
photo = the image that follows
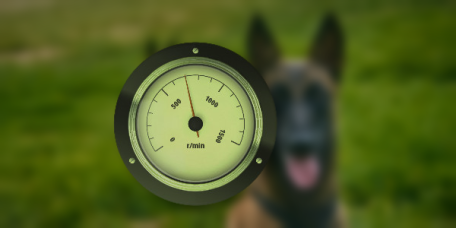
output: rpm 700
